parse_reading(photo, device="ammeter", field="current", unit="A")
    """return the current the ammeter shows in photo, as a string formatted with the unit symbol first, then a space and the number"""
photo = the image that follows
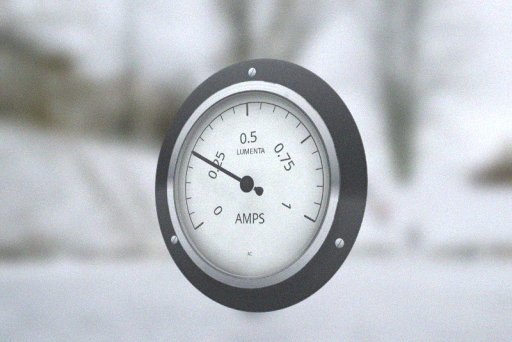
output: A 0.25
